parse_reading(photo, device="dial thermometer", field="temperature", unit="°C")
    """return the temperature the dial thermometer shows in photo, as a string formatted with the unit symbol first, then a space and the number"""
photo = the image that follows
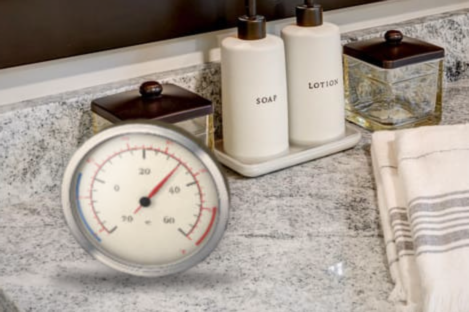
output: °C 32
